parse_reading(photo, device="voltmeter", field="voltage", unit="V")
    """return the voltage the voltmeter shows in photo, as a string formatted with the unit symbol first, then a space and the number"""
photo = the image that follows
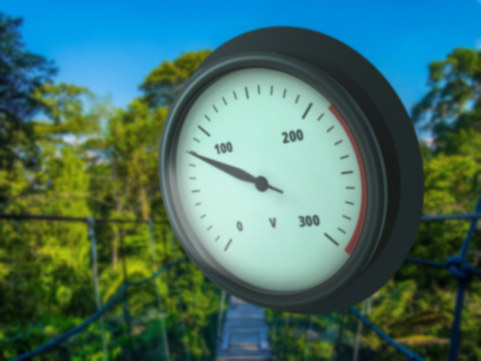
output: V 80
